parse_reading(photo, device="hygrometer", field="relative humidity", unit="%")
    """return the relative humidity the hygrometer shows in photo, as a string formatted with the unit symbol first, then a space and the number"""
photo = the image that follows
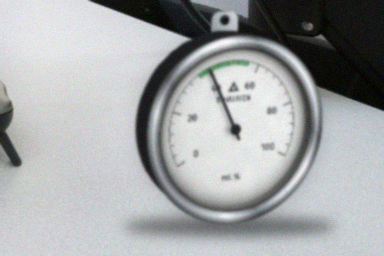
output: % 40
